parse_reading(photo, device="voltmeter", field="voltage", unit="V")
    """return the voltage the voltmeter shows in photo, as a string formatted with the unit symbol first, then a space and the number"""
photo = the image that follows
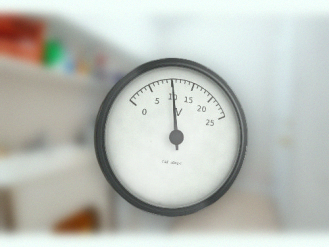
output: V 10
